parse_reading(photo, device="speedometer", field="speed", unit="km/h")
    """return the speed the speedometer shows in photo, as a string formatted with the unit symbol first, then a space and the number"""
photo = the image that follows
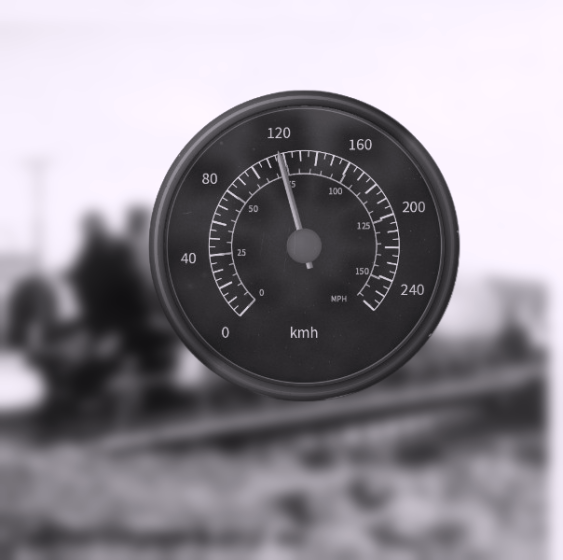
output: km/h 117.5
